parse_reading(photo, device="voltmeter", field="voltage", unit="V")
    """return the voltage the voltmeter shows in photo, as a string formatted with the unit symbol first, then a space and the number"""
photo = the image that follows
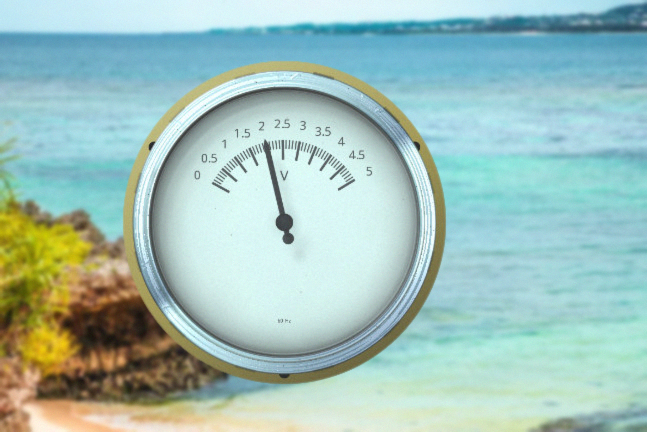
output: V 2
